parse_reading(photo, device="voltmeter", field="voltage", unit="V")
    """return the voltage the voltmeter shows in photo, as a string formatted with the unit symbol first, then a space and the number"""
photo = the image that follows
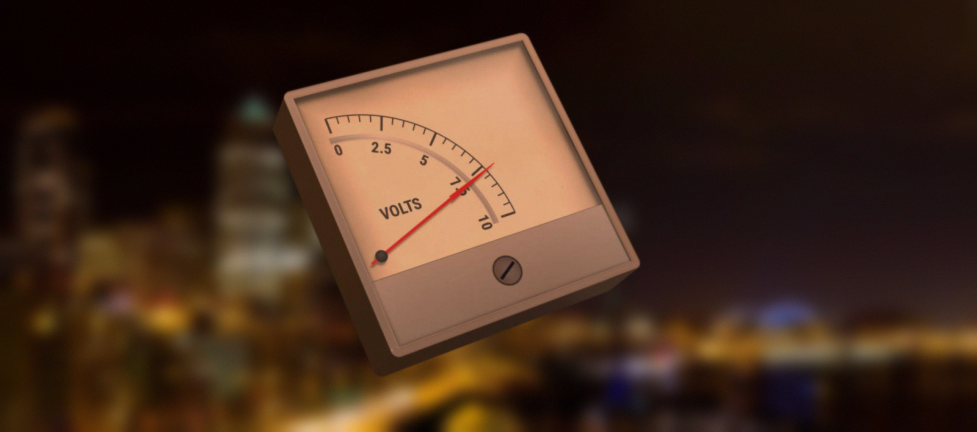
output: V 7.75
